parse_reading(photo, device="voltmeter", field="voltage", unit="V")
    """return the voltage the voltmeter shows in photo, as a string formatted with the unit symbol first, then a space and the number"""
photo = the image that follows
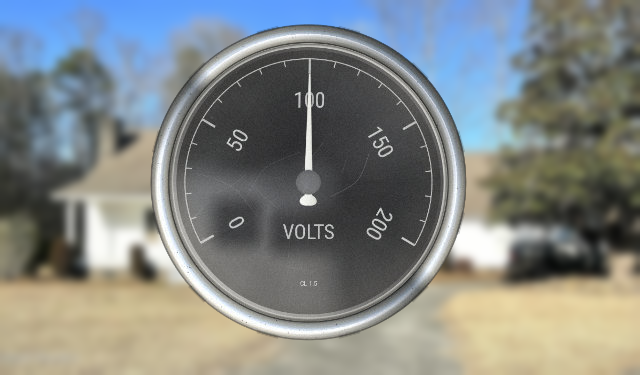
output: V 100
